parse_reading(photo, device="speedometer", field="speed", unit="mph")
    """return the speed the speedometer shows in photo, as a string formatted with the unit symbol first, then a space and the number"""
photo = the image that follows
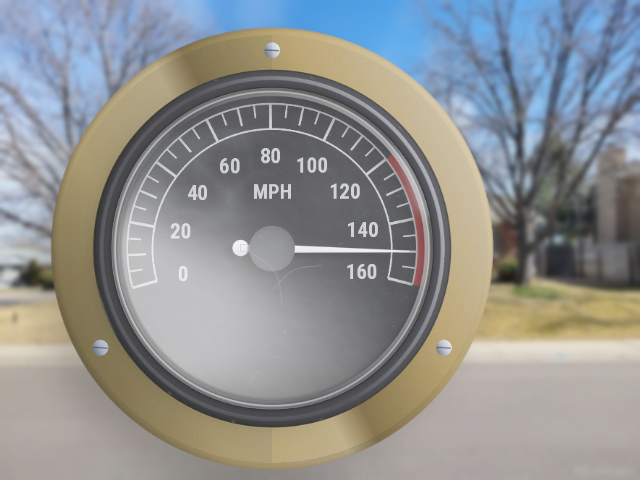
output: mph 150
